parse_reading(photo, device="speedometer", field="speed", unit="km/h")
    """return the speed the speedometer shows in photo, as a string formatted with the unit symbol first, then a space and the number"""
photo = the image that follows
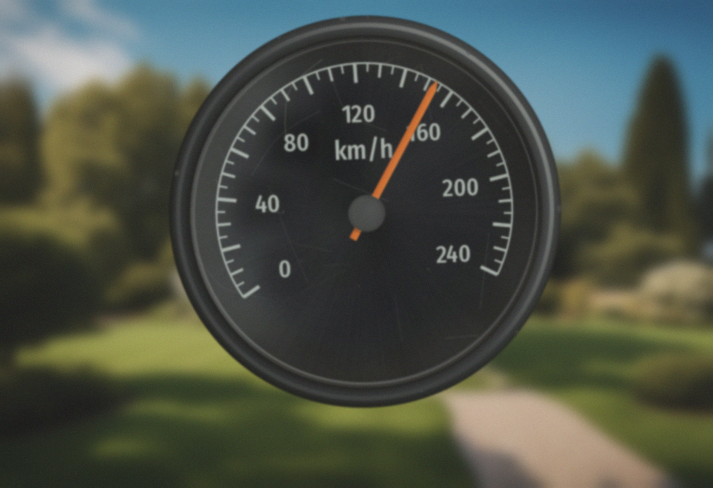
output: km/h 152.5
